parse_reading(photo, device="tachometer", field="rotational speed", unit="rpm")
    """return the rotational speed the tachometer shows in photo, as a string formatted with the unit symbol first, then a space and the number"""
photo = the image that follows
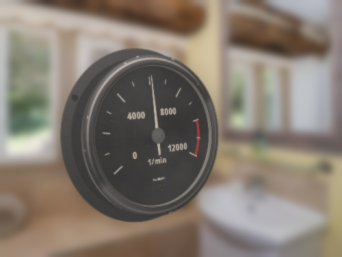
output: rpm 6000
